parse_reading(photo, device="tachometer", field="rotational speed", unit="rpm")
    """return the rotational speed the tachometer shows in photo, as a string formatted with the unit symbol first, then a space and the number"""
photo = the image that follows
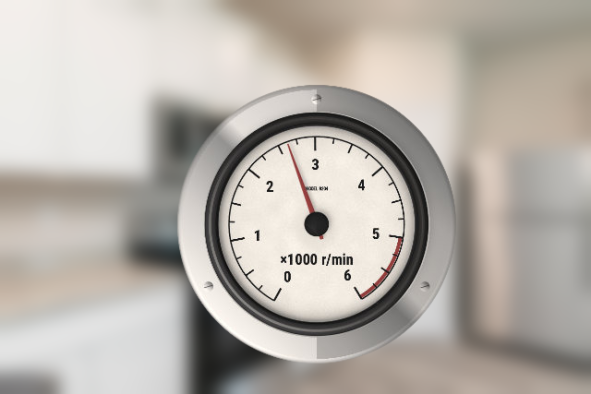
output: rpm 2625
